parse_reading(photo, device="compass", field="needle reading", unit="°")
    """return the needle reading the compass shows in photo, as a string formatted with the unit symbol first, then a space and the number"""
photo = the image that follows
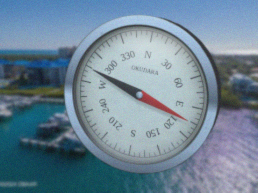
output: ° 105
